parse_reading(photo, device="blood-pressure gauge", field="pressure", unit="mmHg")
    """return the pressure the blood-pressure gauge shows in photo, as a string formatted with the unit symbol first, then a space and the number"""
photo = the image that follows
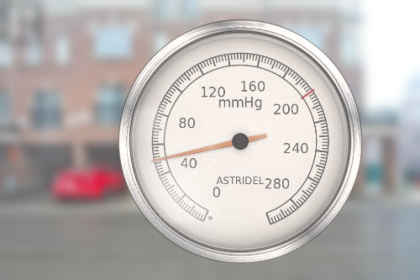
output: mmHg 50
